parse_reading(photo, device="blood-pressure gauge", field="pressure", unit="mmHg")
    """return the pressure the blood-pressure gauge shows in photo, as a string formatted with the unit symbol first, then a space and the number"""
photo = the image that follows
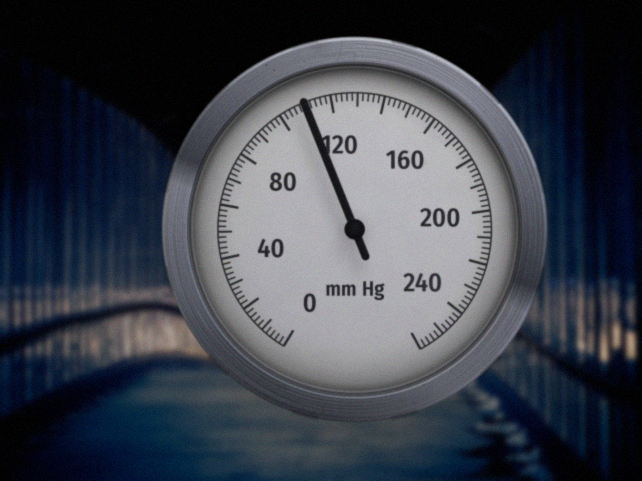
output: mmHg 110
